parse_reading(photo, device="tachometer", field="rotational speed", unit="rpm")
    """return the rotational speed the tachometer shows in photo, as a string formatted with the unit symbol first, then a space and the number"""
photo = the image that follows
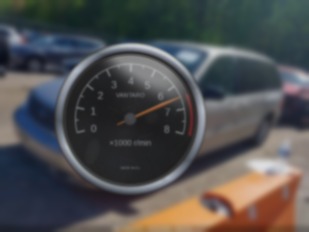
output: rpm 6500
